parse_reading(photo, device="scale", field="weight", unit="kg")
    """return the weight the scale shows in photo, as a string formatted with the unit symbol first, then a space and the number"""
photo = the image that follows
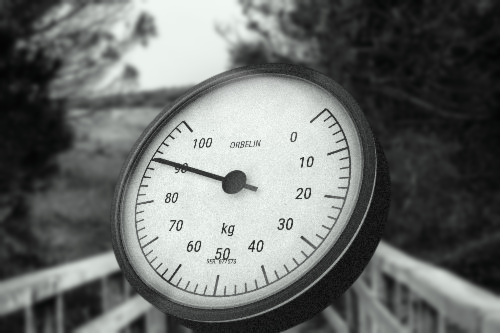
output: kg 90
